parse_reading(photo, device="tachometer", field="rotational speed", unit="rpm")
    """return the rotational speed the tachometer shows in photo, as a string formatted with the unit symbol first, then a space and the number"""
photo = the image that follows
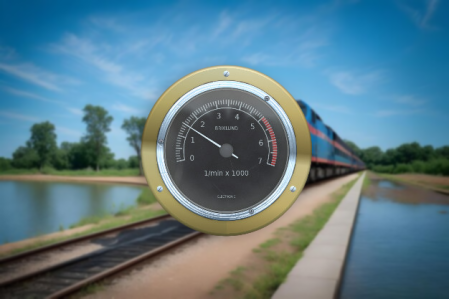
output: rpm 1500
